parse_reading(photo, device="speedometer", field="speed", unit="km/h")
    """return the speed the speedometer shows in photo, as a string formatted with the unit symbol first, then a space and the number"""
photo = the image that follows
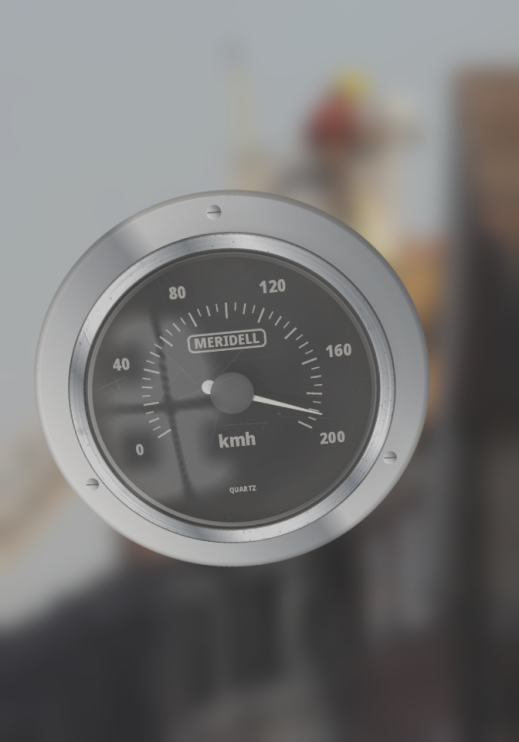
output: km/h 190
